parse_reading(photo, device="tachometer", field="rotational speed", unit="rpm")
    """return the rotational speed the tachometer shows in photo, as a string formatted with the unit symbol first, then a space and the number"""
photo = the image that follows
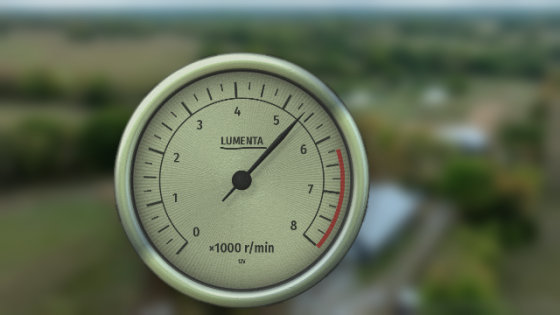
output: rpm 5375
